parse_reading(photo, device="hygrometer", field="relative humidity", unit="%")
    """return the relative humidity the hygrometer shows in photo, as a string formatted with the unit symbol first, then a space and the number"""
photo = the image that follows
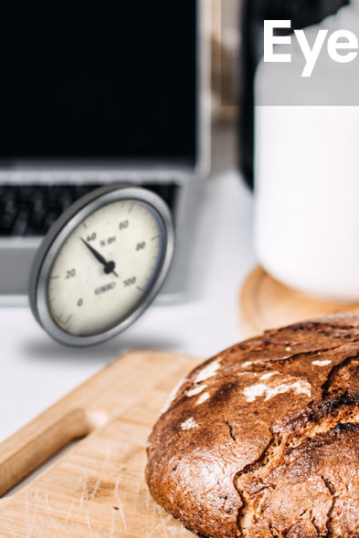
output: % 36
